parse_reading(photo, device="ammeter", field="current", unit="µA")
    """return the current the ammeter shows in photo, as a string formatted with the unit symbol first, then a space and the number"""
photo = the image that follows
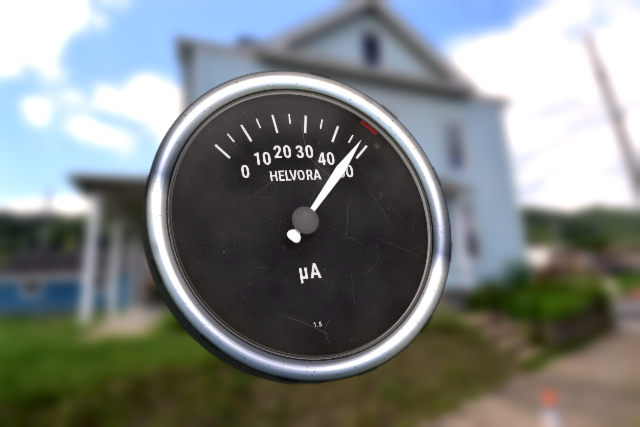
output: µA 47.5
